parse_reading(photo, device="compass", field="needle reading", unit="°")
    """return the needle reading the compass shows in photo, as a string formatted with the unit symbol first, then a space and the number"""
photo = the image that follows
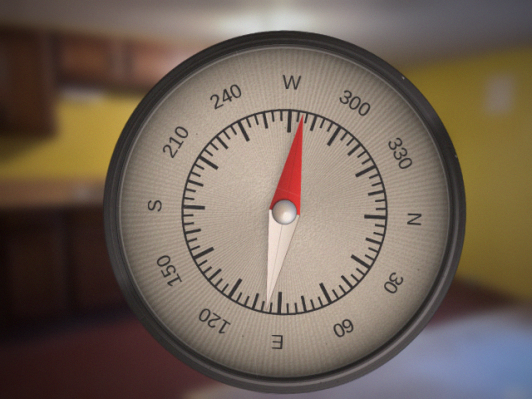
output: ° 277.5
